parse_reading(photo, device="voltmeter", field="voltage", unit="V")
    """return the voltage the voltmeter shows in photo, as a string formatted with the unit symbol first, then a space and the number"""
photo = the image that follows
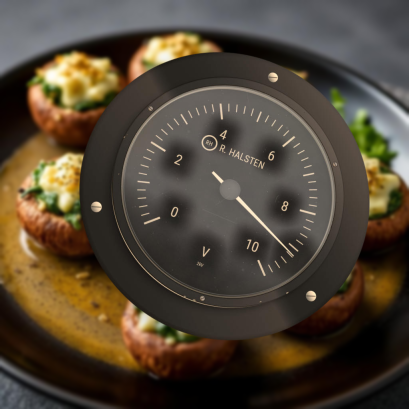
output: V 9.2
